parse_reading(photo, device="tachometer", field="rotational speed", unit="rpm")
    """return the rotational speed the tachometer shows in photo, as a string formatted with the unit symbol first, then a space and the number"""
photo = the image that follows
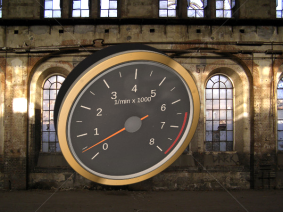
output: rpm 500
